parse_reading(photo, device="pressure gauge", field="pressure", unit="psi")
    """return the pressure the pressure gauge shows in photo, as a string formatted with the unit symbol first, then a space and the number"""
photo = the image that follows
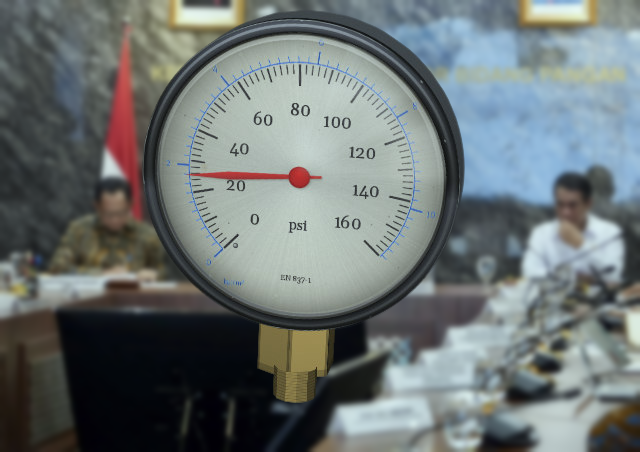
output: psi 26
